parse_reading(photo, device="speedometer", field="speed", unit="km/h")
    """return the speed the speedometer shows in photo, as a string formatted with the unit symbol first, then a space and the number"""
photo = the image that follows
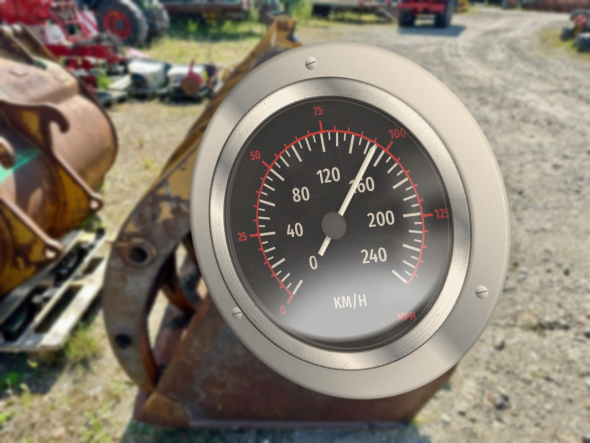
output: km/h 155
